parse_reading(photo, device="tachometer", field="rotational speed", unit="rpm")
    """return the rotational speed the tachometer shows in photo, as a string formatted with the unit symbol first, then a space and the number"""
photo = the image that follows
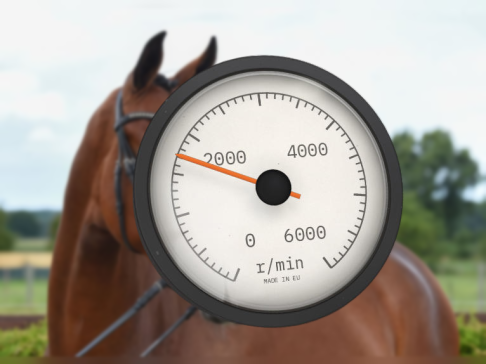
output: rpm 1700
